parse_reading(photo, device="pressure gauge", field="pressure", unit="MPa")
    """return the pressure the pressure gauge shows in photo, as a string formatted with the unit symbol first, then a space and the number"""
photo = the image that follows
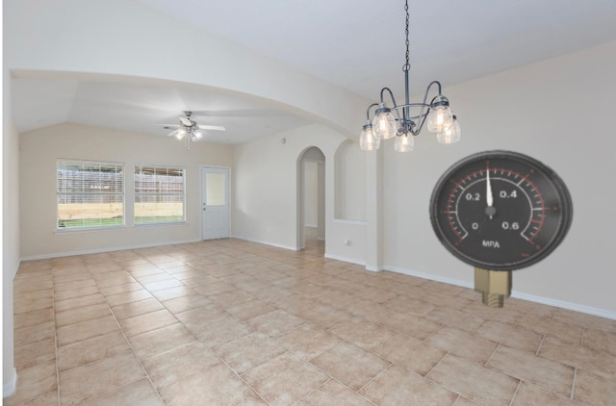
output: MPa 0.3
